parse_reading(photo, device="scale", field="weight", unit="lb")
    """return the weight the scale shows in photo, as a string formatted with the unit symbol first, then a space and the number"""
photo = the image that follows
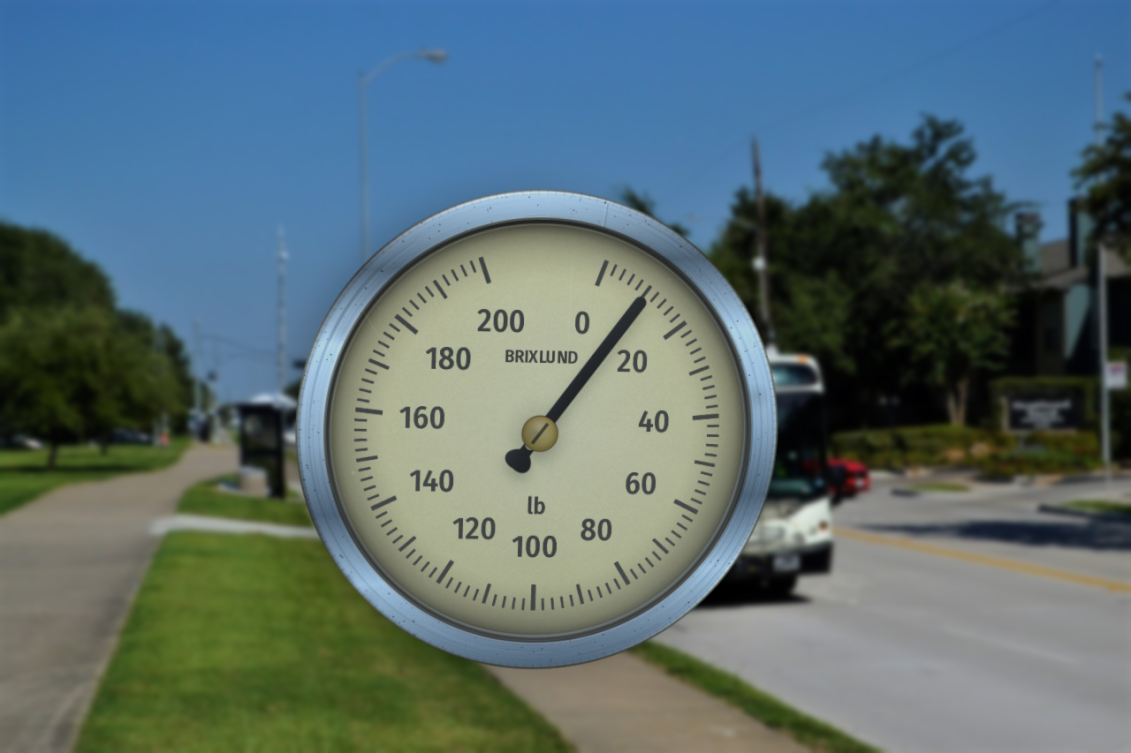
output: lb 10
